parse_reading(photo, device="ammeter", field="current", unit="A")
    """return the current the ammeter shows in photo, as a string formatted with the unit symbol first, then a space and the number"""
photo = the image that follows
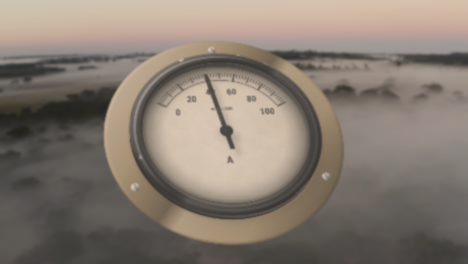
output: A 40
